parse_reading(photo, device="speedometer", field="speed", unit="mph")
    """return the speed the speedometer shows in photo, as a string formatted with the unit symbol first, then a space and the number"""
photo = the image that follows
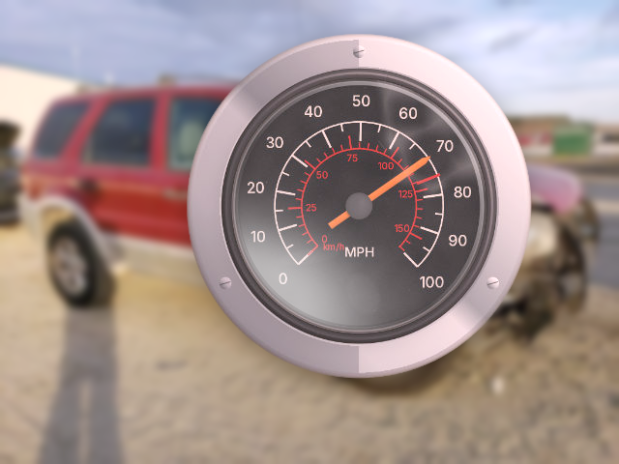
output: mph 70
